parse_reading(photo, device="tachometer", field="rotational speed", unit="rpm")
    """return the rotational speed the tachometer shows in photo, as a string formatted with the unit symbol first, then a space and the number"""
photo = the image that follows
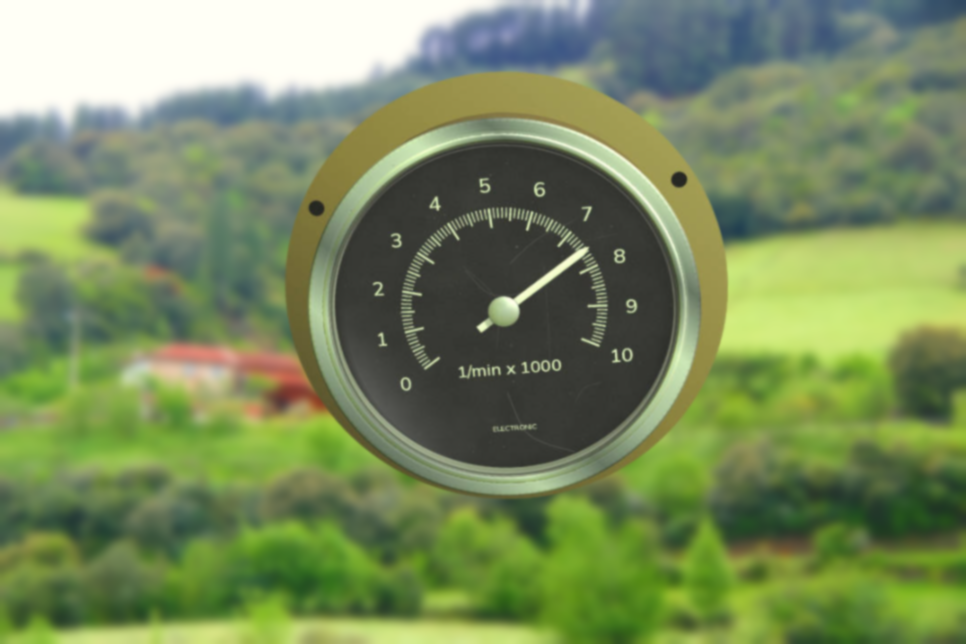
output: rpm 7500
